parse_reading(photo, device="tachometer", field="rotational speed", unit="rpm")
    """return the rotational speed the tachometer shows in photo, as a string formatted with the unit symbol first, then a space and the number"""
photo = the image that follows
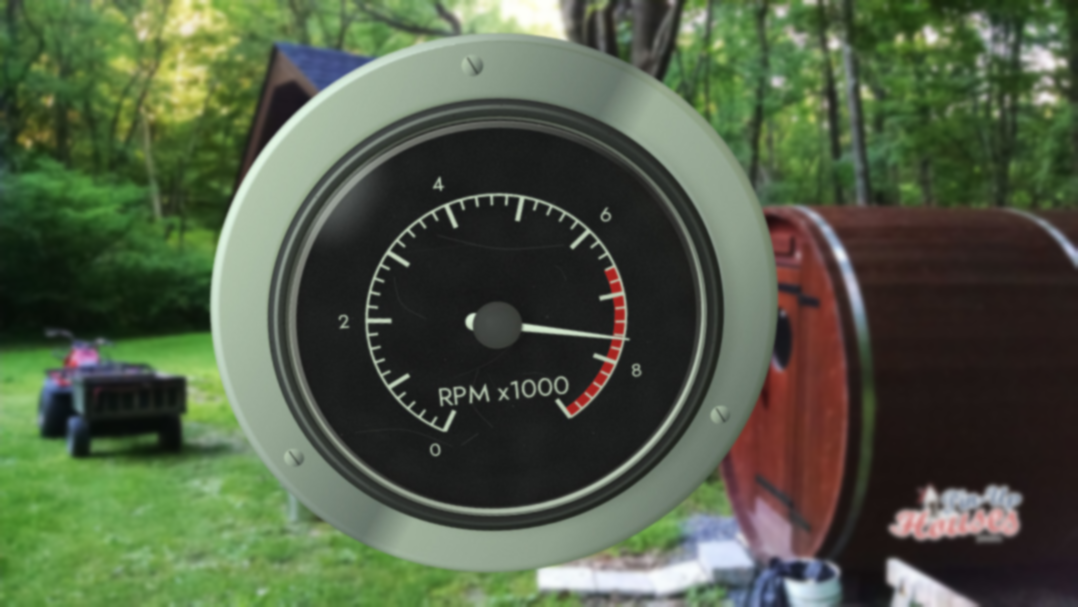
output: rpm 7600
